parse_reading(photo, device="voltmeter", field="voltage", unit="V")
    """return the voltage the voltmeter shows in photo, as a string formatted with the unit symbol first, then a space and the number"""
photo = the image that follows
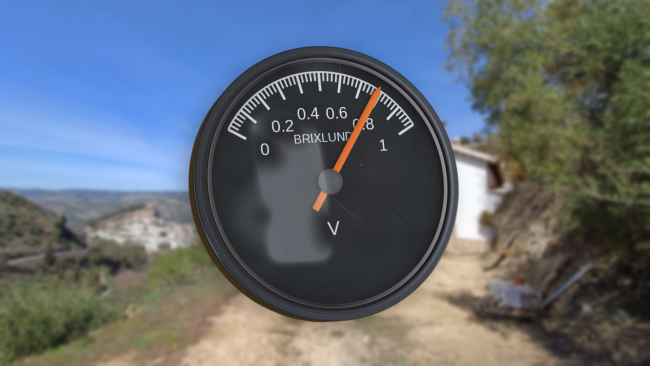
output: V 0.78
